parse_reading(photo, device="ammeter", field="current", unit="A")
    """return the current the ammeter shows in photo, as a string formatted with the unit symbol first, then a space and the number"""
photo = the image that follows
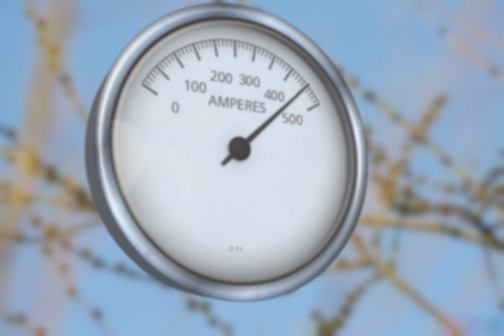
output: A 450
